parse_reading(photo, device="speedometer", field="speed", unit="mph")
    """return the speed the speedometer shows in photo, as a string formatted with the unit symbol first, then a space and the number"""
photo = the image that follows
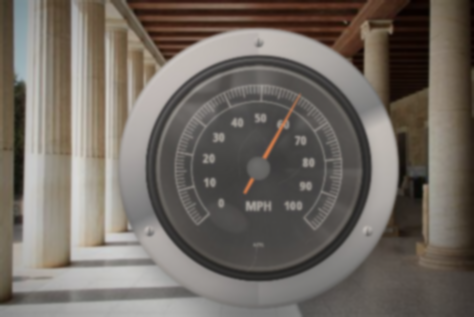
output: mph 60
